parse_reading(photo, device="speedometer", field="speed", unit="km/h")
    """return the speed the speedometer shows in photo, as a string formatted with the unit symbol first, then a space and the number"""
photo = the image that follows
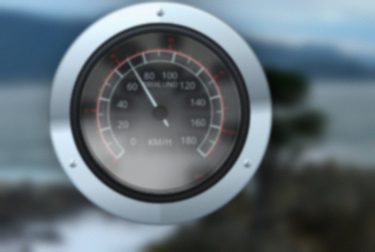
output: km/h 70
